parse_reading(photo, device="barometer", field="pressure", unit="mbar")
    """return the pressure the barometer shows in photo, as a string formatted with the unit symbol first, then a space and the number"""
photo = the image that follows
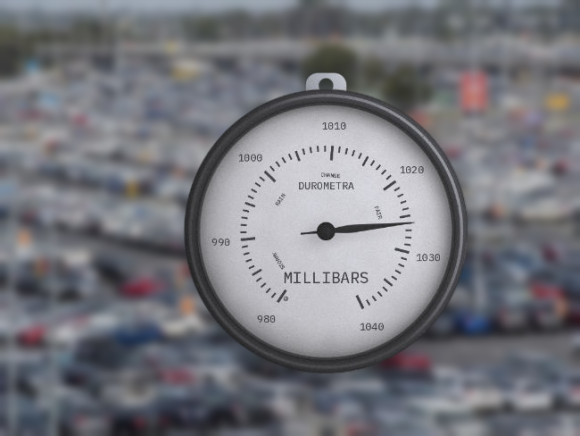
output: mbar 1026
